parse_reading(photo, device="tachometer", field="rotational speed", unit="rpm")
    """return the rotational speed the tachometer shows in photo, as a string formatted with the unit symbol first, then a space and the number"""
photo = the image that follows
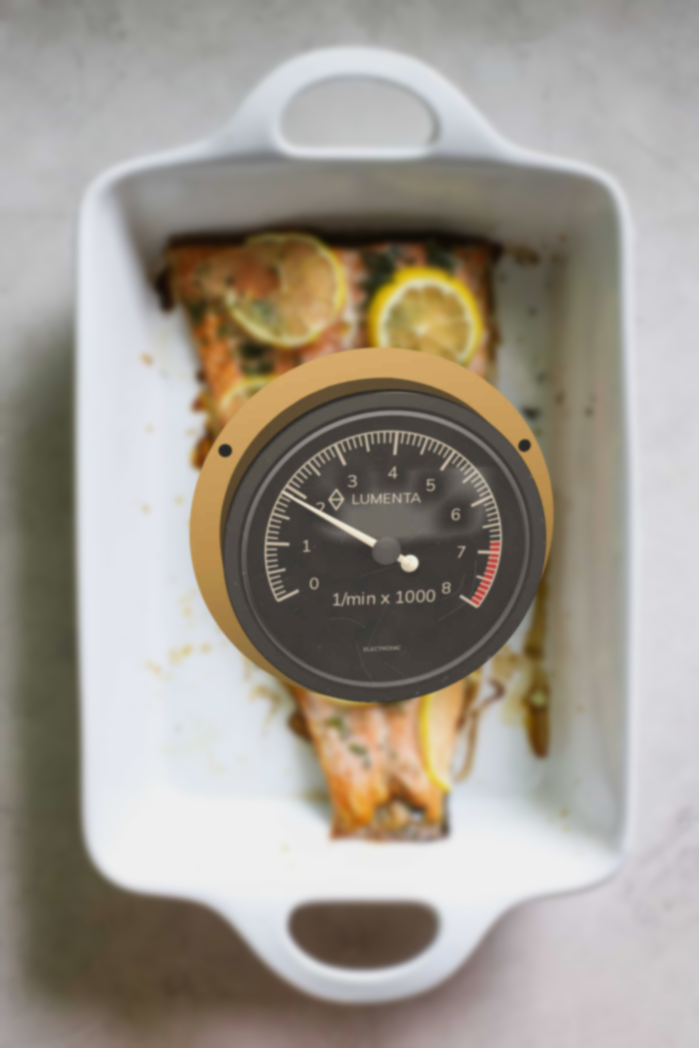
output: rpm 1900
